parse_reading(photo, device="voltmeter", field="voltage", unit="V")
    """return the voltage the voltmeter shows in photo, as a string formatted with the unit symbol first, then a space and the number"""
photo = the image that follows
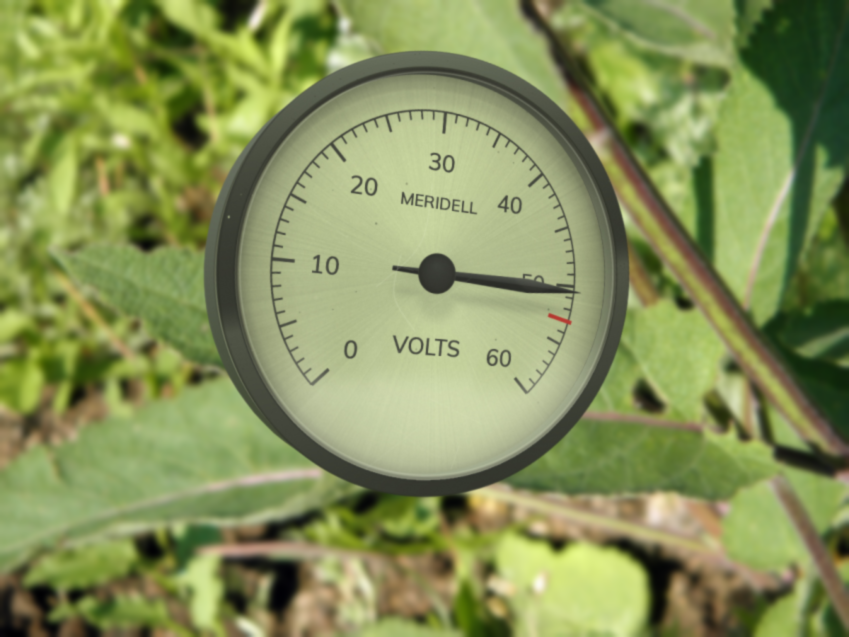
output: V 50.5
